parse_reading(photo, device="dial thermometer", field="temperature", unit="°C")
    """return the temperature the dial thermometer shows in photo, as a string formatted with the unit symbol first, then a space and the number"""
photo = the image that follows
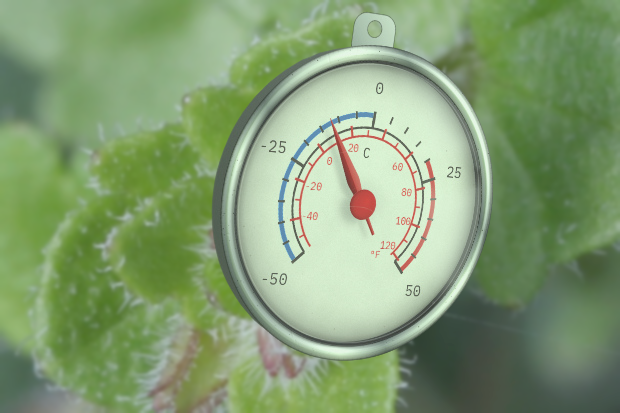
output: °C -12.5
